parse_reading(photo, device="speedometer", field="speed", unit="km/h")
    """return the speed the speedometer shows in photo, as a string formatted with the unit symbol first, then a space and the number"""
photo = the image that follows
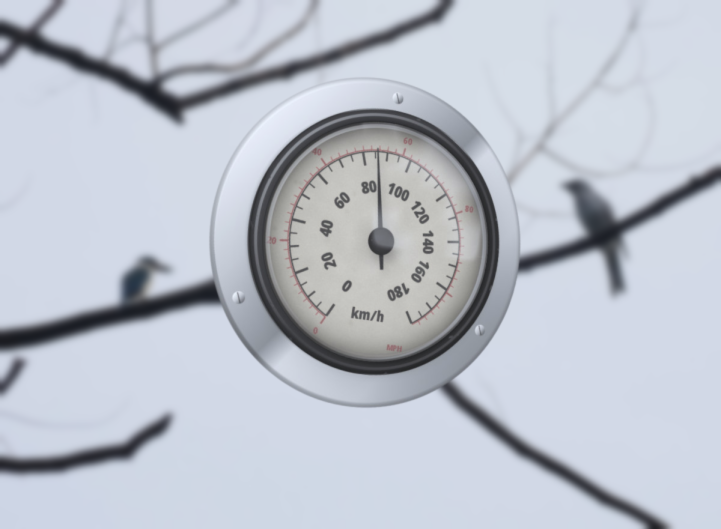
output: km/h 85
